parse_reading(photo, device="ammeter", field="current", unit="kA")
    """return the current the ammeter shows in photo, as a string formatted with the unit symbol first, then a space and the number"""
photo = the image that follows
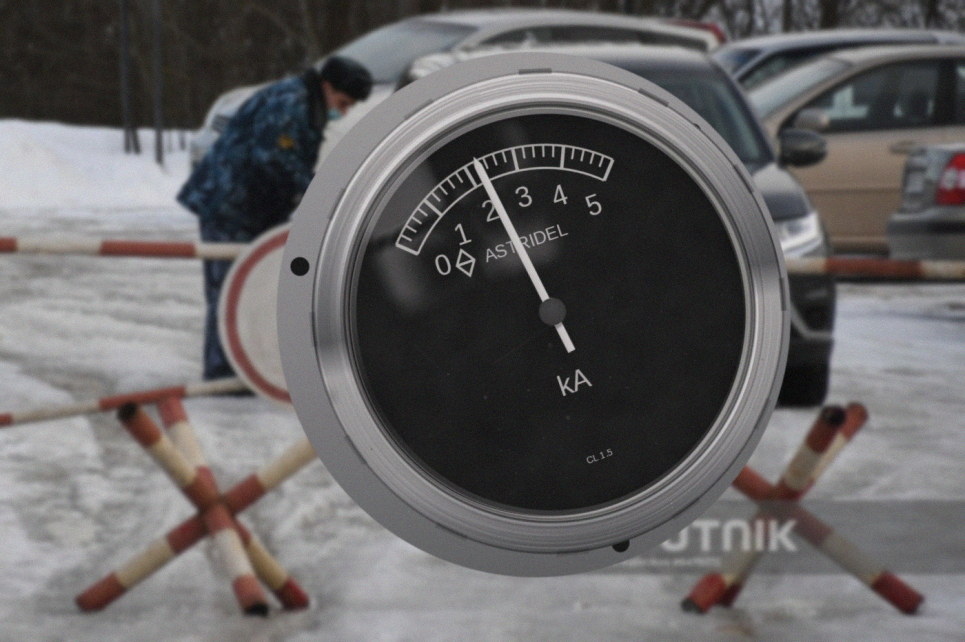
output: kA 2.2
